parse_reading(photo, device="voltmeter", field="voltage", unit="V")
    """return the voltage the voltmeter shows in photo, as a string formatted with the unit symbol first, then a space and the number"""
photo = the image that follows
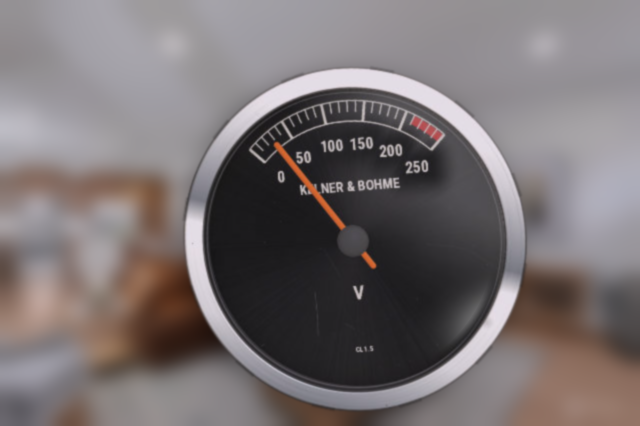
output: V 30
